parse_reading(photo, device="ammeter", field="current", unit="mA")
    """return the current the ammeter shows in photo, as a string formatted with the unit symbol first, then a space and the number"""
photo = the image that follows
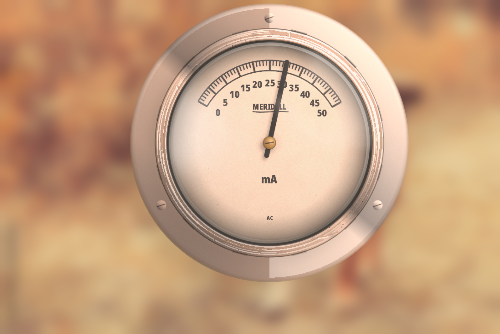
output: mA 30
